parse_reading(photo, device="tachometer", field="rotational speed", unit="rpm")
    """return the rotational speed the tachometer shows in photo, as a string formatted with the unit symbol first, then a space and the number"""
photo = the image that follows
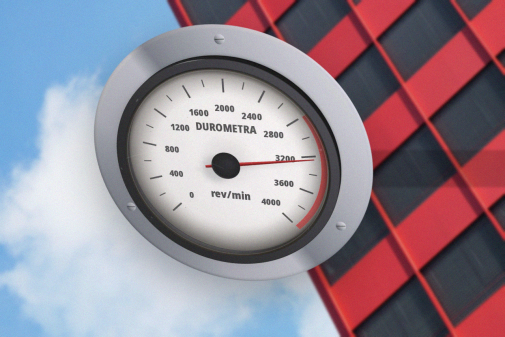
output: rpm 3200
